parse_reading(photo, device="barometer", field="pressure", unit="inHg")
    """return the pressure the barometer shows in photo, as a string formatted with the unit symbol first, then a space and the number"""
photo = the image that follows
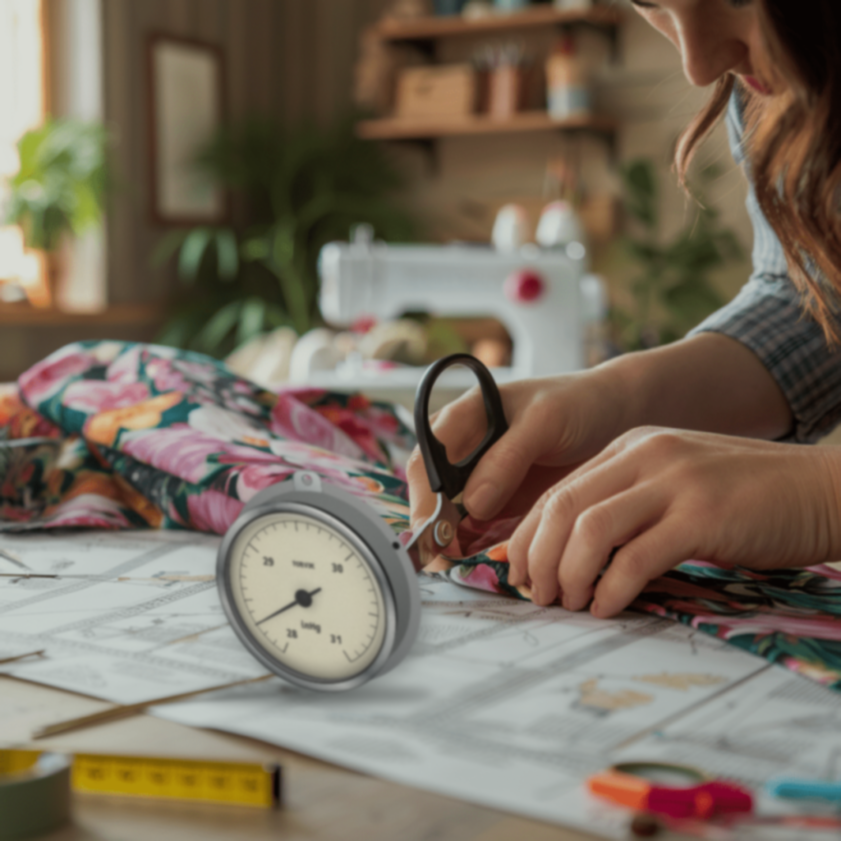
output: inHg 28.3
